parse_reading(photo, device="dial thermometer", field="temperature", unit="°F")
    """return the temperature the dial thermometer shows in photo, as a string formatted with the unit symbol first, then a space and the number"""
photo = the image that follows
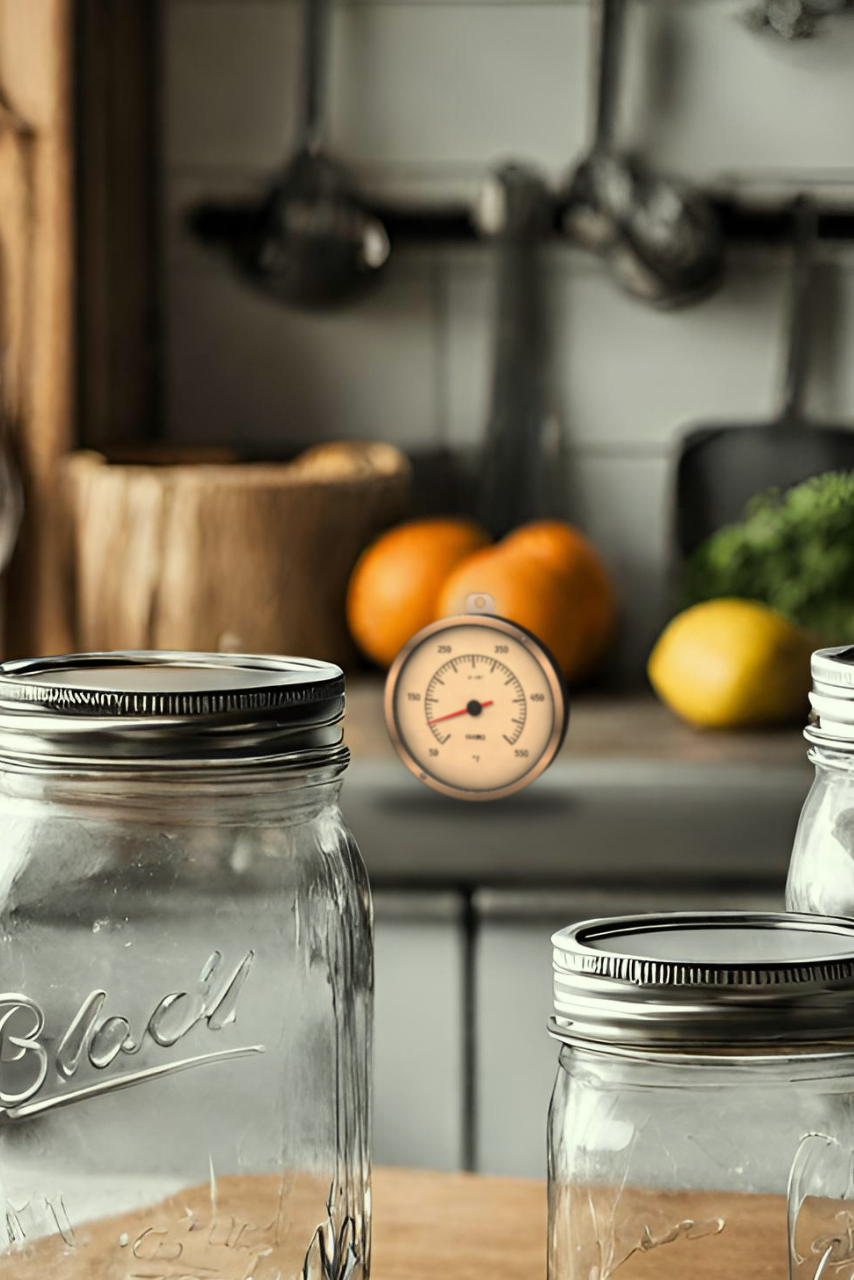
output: °F 100
